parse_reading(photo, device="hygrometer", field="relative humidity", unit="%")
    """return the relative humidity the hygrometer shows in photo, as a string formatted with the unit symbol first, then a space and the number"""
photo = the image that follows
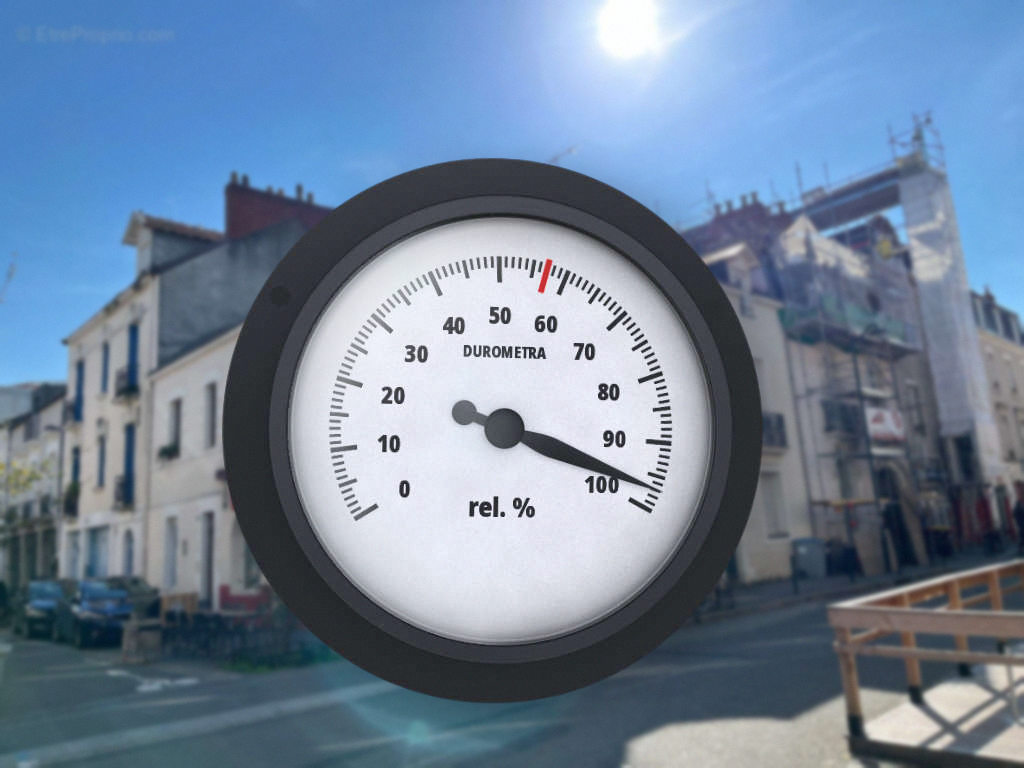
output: % 97
